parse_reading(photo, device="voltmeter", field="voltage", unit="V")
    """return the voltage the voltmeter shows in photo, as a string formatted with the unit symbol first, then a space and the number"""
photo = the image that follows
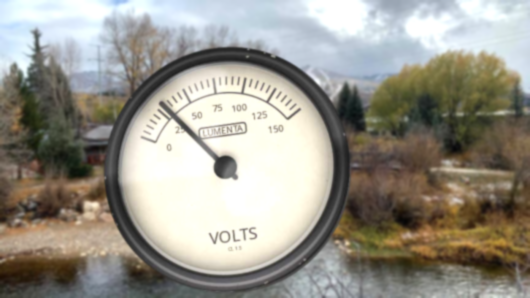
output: V 30
